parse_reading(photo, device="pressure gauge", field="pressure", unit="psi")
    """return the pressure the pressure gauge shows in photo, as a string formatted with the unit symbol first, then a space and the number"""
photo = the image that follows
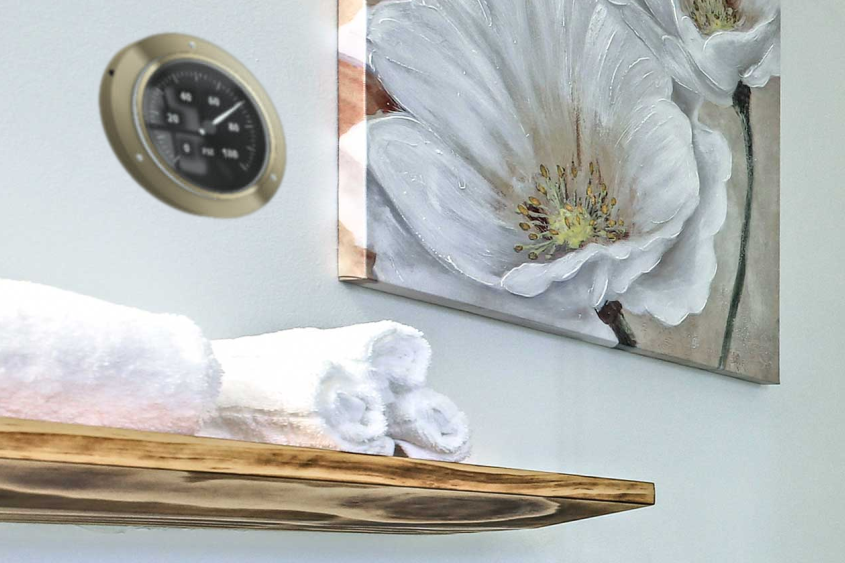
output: psi 70
